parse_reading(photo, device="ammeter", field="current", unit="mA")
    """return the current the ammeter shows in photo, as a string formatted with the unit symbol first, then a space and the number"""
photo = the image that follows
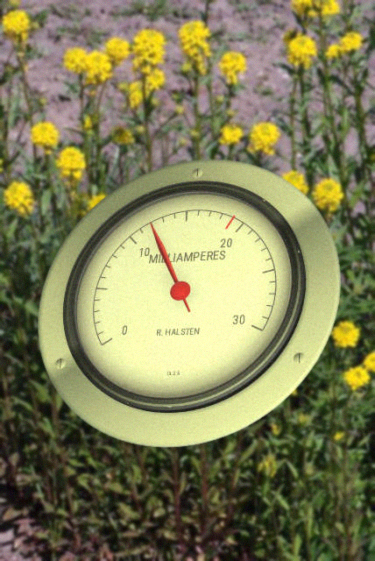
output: mA 12
